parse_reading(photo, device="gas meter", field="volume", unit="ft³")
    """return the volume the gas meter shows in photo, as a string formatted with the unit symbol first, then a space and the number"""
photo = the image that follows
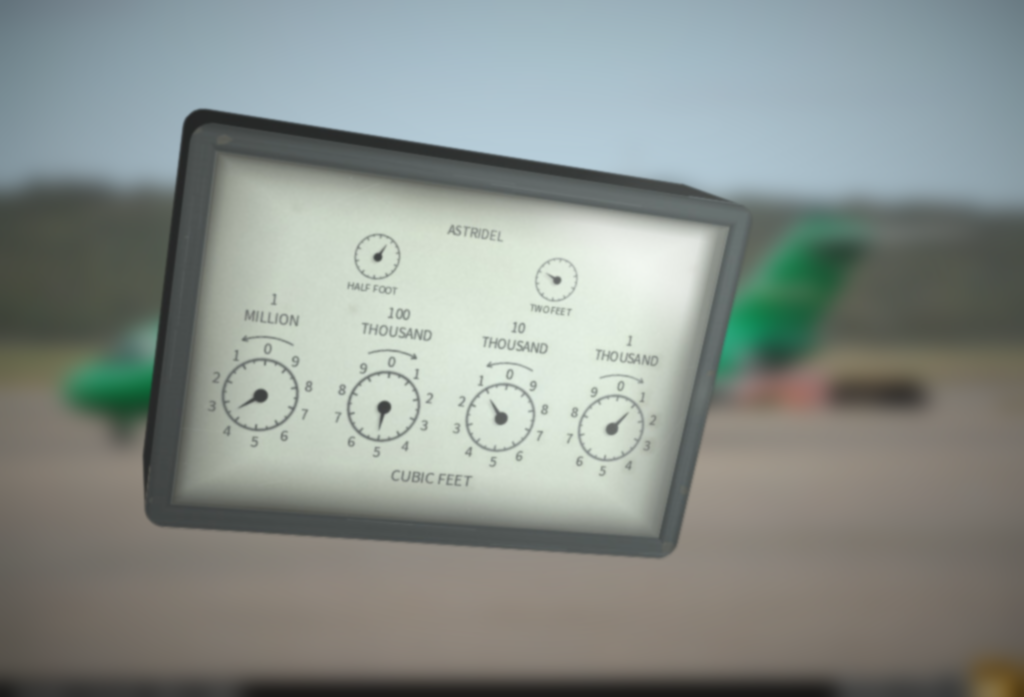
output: ft³ 351100
